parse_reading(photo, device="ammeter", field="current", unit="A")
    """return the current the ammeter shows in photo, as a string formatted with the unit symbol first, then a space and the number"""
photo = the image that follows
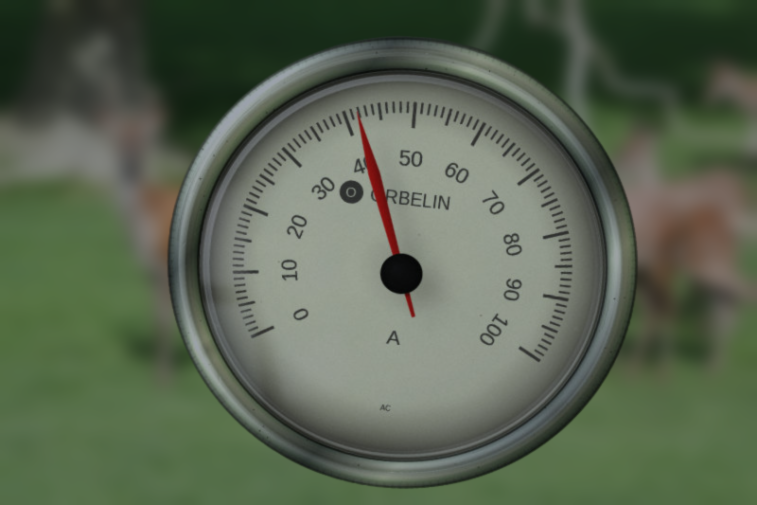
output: A 42
